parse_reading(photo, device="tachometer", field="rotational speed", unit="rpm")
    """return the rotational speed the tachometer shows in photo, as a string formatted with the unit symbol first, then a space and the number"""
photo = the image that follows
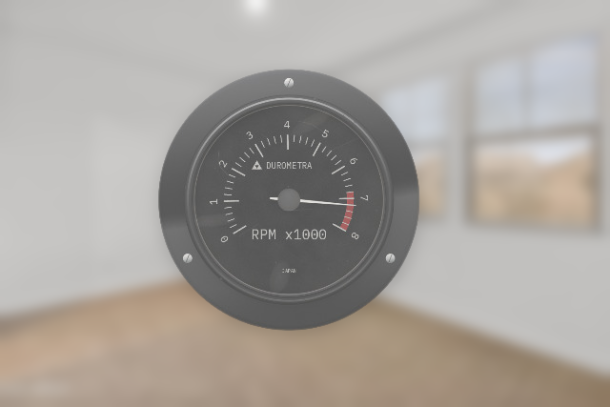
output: rpm 7200
